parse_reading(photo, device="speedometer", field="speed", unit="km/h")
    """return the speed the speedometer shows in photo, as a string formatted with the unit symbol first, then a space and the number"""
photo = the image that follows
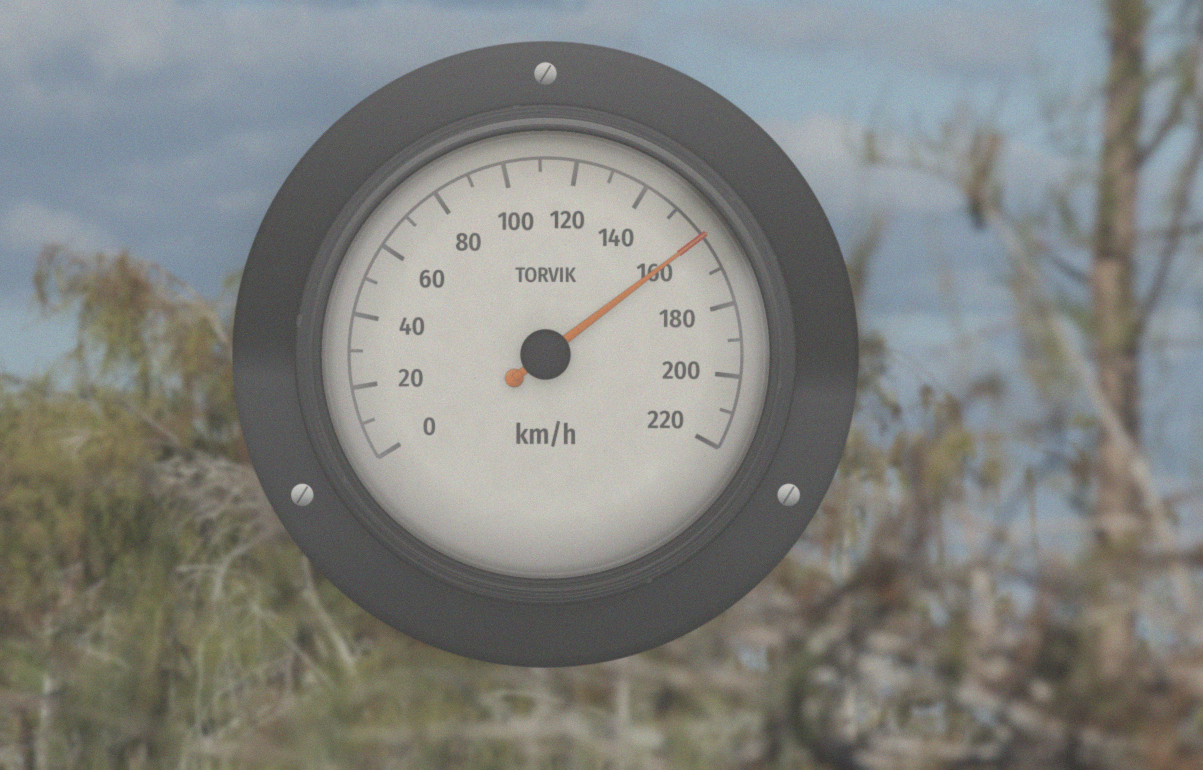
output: km/h 160
